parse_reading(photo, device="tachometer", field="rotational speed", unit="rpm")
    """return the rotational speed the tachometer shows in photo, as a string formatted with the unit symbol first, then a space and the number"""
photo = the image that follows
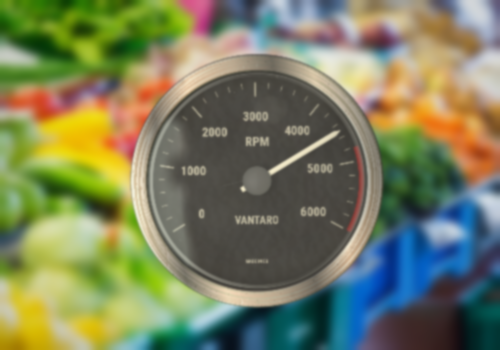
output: rpm 4500
